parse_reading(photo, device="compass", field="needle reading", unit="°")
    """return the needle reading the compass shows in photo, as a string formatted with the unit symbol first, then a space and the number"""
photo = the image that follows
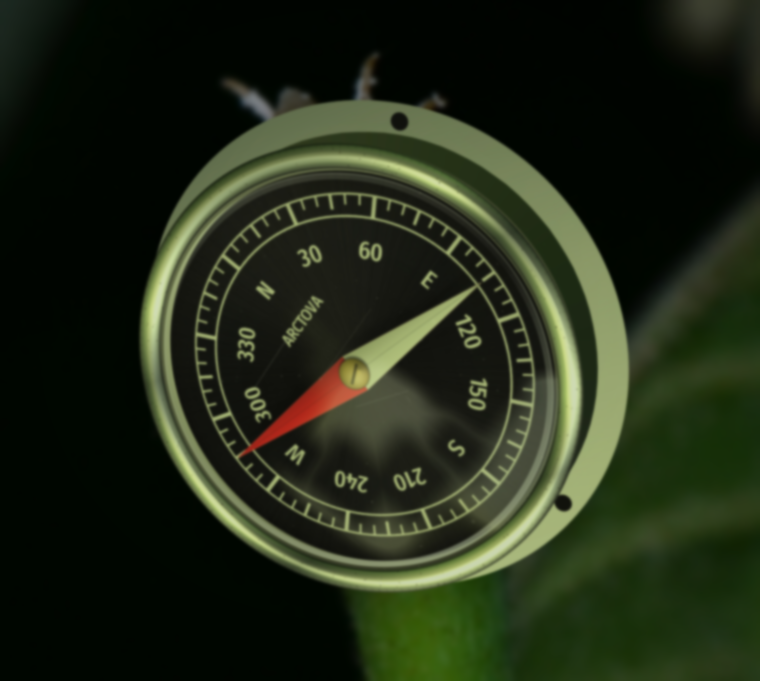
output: ° 285
